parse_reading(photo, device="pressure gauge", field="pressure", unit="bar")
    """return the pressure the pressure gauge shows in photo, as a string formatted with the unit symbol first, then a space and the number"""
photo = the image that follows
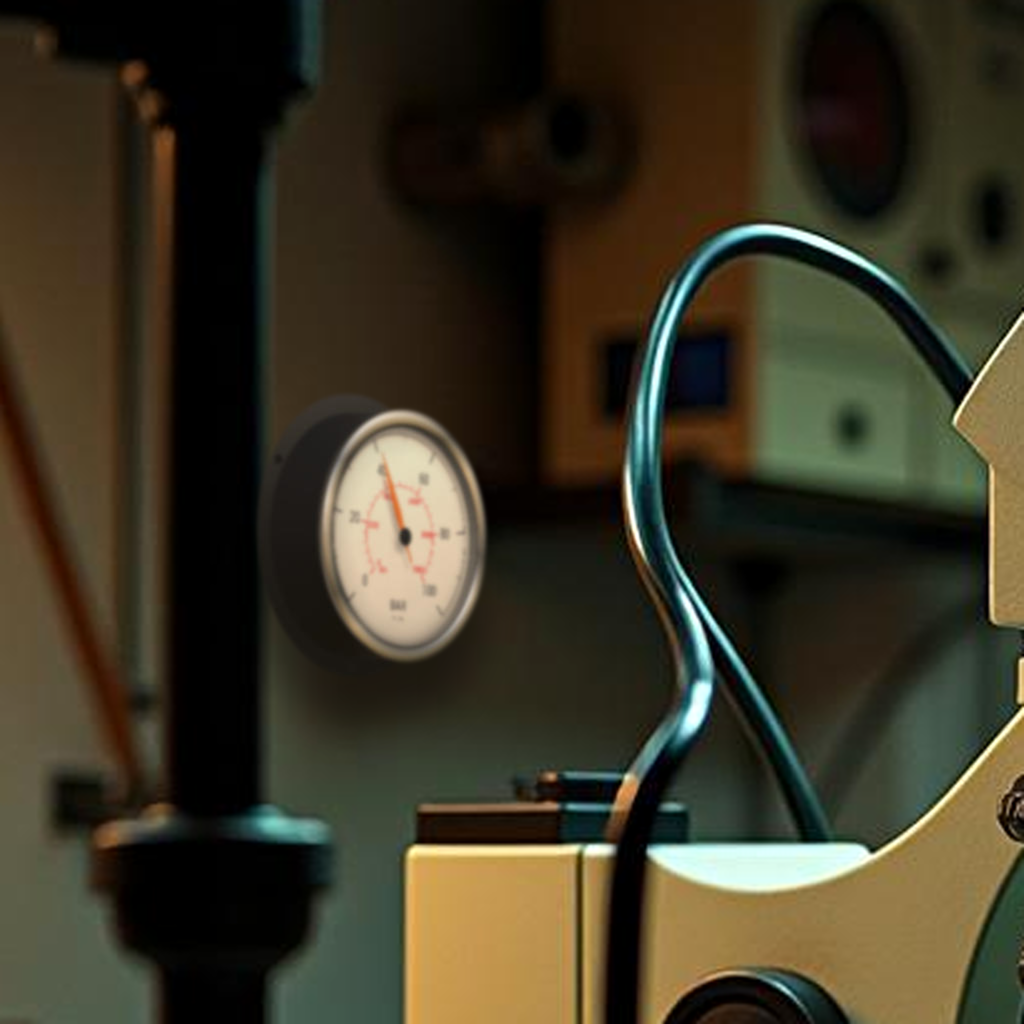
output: bar 40
